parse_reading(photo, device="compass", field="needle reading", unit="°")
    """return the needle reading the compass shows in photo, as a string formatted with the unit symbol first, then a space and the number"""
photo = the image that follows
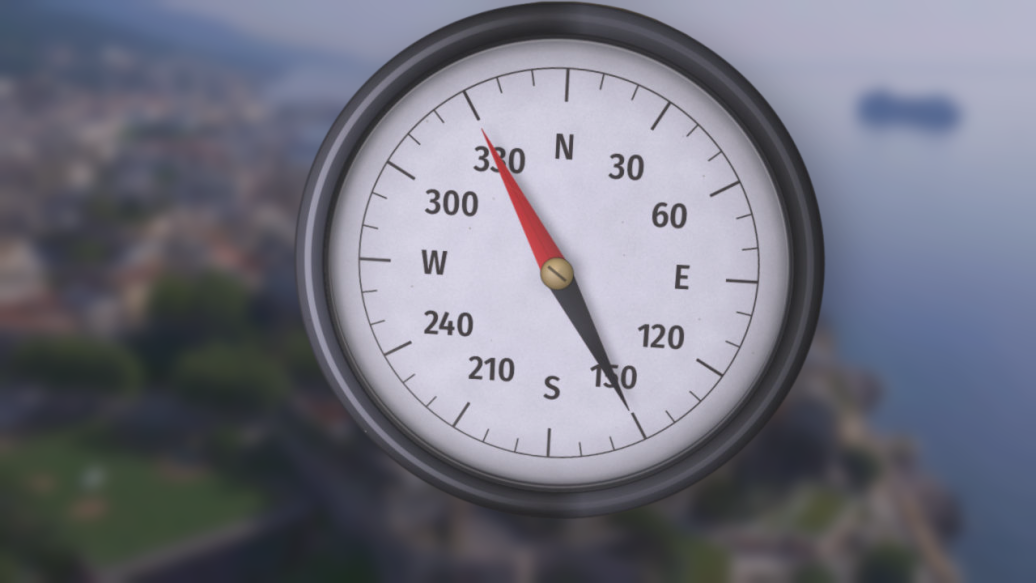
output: ° 330
